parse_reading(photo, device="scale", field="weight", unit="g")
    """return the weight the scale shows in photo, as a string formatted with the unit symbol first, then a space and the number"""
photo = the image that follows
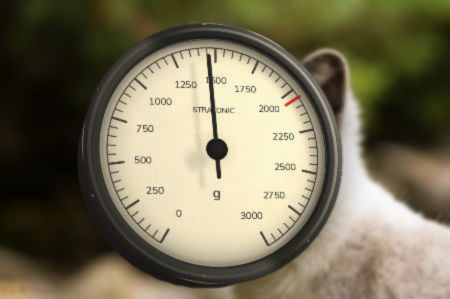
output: g 1450
